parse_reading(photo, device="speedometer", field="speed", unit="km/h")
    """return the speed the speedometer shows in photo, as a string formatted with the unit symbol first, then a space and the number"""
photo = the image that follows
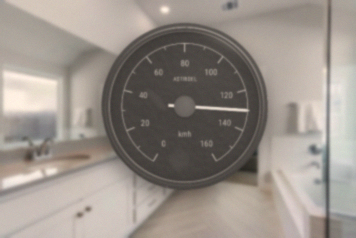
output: km/h 130
